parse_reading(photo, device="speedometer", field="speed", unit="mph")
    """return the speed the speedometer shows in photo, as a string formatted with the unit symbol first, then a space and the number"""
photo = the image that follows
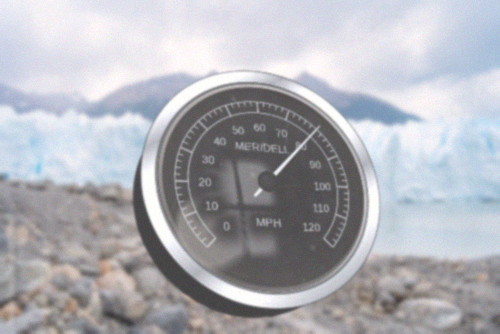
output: mph 80
